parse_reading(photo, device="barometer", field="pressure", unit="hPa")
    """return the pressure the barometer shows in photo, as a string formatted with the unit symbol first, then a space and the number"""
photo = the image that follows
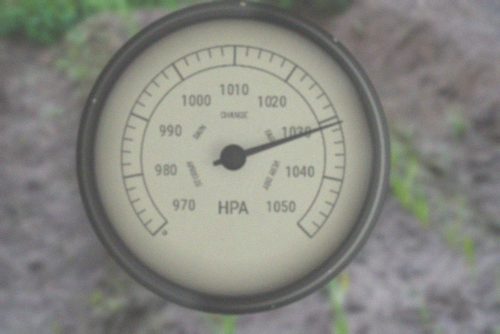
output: hPa 1031
